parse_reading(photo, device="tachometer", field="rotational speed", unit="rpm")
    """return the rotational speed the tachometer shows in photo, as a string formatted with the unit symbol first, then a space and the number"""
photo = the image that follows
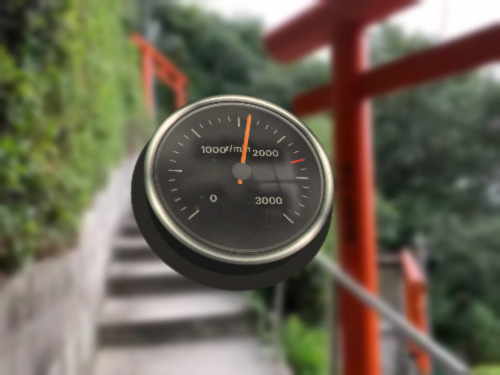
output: rpm 1600
